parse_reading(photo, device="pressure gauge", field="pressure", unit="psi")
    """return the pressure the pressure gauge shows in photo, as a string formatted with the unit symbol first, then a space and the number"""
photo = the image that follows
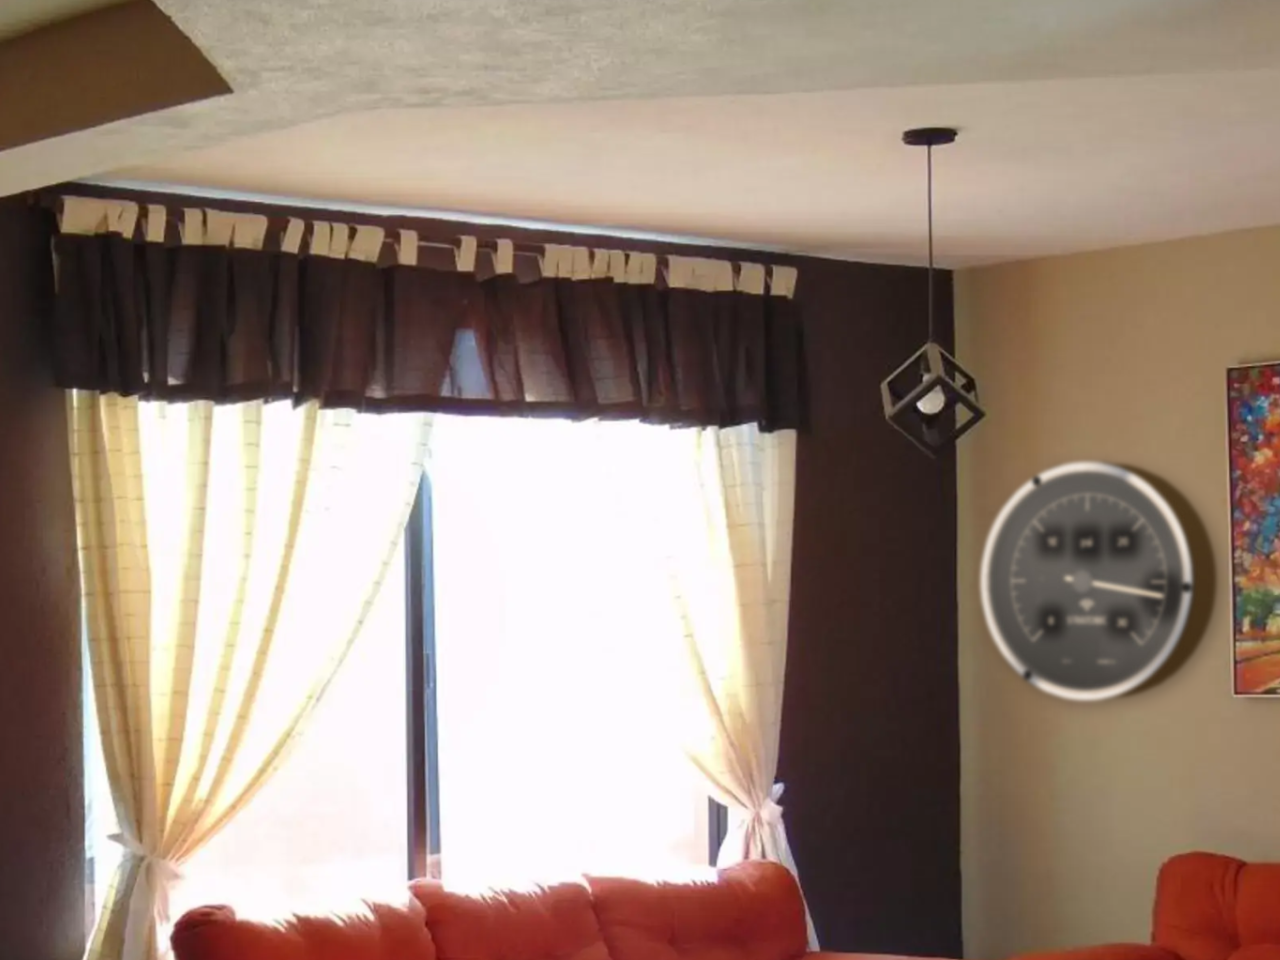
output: psi 26
